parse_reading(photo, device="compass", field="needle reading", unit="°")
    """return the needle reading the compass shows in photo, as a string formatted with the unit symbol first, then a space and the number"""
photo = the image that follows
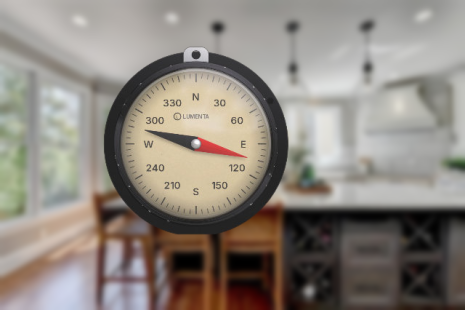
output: ° 105
